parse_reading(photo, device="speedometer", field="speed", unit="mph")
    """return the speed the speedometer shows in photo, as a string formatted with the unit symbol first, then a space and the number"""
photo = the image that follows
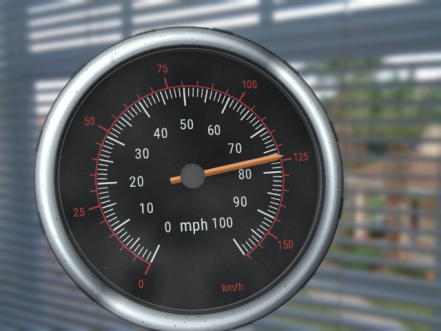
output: mph 77
